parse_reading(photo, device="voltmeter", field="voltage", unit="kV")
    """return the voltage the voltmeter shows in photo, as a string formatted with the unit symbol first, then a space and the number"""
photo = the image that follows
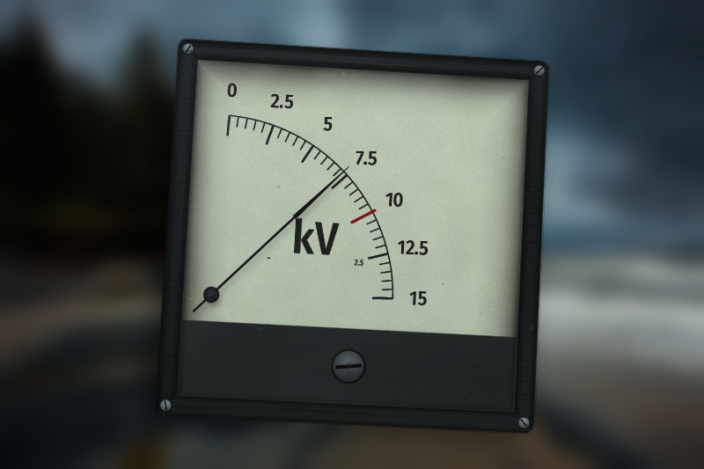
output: kV 7.25
